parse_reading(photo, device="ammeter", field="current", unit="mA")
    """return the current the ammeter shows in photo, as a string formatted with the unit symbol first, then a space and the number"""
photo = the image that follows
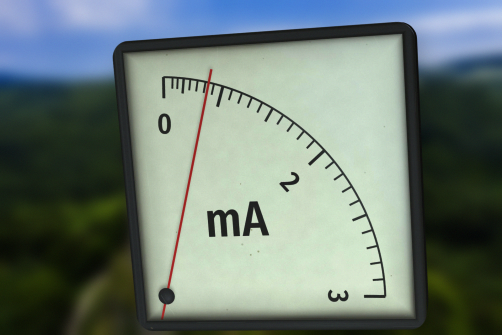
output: mA 0.85
